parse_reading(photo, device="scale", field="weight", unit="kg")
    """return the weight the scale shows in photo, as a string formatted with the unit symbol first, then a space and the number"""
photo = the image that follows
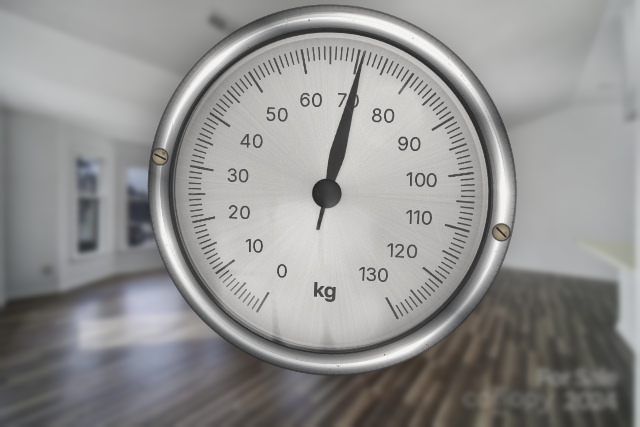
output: kg 71
